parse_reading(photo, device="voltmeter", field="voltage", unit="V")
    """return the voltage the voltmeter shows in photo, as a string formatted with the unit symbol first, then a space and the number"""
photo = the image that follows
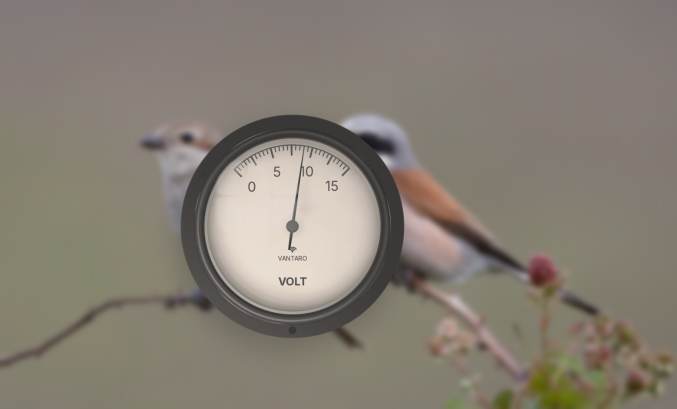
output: V 9
